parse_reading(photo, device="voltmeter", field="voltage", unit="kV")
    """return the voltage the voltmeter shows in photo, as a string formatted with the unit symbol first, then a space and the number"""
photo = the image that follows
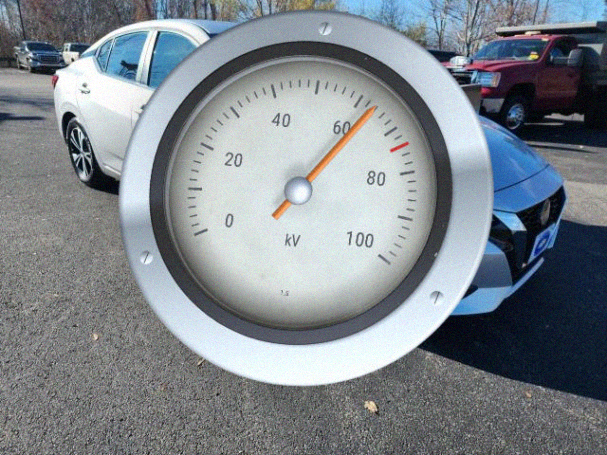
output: kV 64
